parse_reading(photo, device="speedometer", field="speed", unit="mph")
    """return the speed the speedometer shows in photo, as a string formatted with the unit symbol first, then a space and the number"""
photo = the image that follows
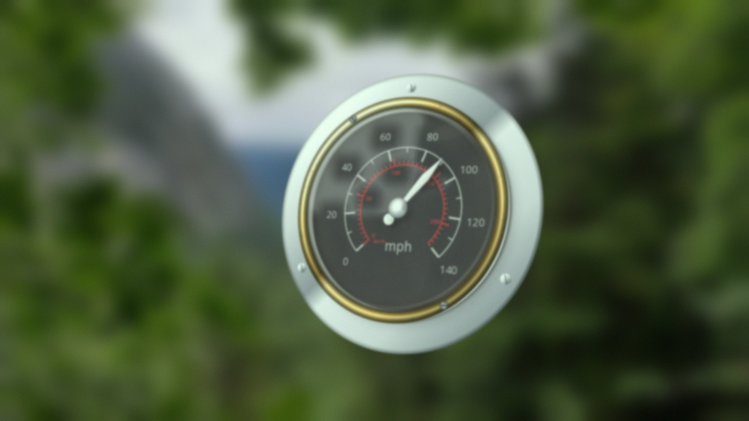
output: mph 90
